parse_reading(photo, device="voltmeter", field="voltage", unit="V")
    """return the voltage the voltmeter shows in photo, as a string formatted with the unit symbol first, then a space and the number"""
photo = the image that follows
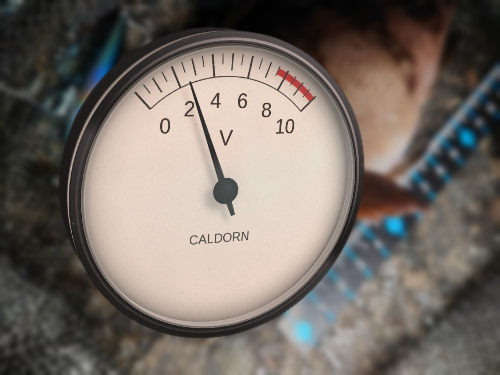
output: V 2.5
